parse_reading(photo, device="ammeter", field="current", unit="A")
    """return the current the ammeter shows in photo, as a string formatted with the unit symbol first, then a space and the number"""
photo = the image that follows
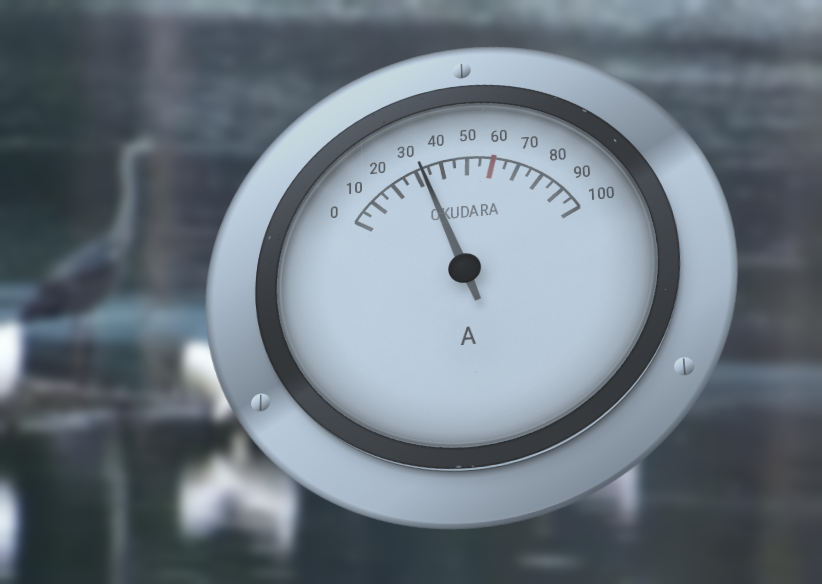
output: A 32.5
